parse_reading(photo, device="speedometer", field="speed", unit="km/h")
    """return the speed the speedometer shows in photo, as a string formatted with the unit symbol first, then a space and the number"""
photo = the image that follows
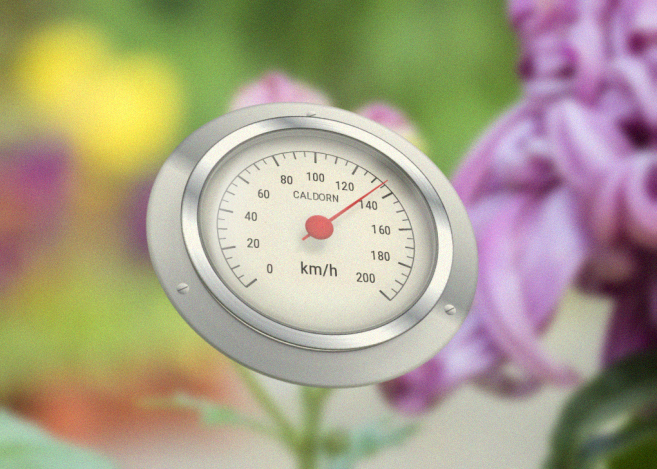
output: km/h 135
